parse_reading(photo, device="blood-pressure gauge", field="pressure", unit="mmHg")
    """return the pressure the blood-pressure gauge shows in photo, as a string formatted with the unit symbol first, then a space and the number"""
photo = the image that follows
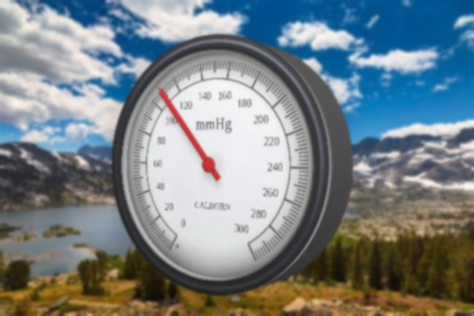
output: mmHg 110
